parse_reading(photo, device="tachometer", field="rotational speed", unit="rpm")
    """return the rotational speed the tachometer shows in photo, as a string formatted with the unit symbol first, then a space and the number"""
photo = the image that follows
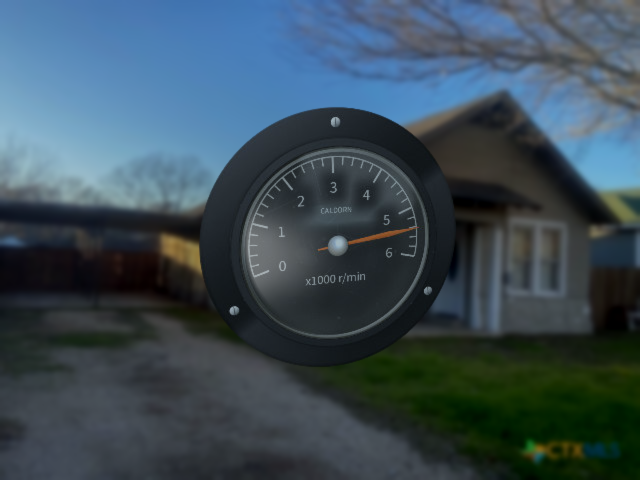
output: rpm 5400
